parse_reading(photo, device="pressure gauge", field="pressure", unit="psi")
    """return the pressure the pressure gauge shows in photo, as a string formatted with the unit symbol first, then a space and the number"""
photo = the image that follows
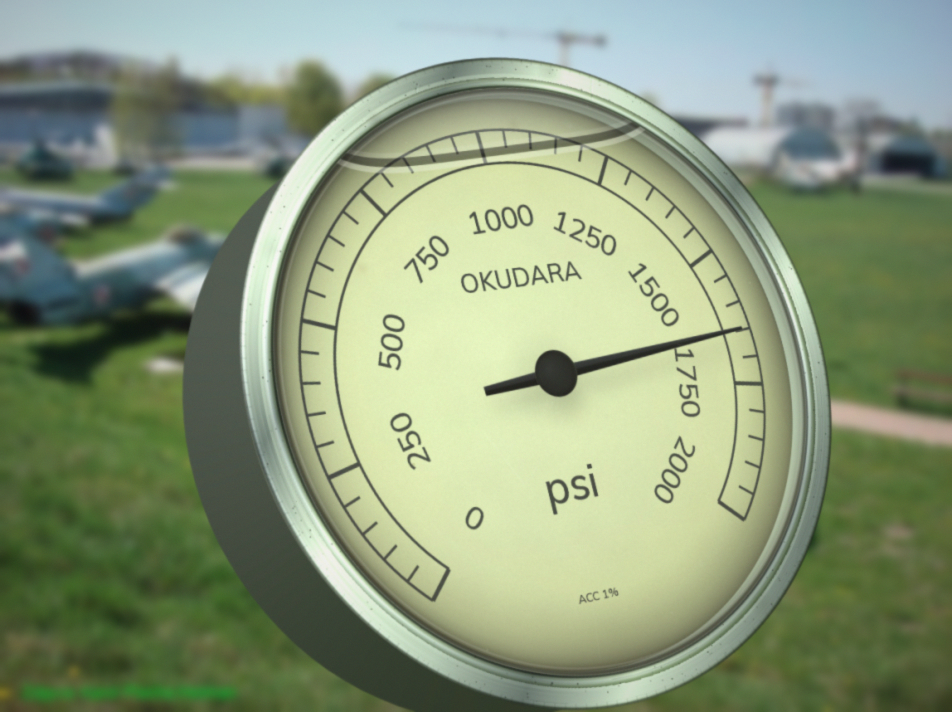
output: psi 1650
